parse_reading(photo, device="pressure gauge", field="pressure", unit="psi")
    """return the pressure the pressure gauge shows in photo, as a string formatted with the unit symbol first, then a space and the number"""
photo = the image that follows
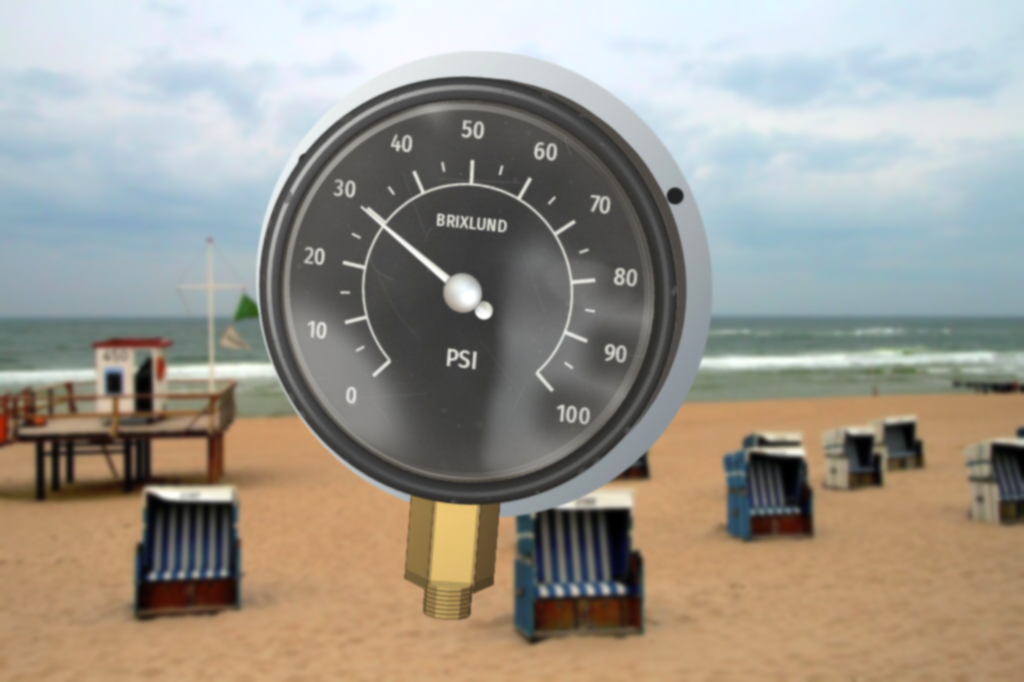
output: psi 30
